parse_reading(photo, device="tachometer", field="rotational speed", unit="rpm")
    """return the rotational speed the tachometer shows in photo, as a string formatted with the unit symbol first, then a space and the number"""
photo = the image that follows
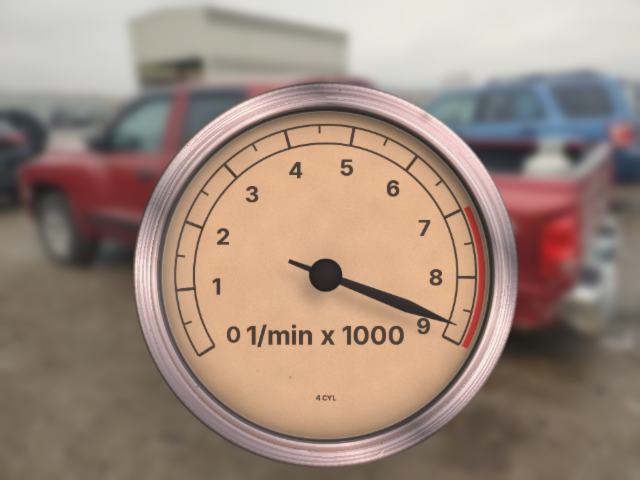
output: rpm 8750
